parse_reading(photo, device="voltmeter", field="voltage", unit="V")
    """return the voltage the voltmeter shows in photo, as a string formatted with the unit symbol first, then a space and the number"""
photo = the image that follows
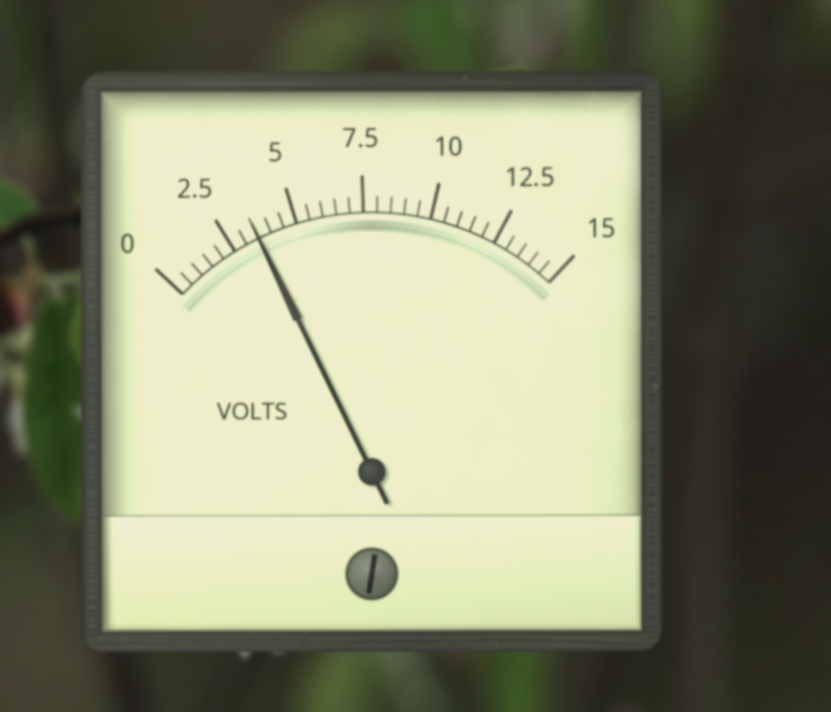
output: V 3.5
